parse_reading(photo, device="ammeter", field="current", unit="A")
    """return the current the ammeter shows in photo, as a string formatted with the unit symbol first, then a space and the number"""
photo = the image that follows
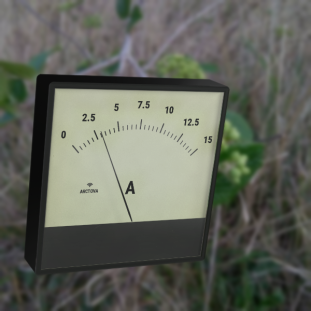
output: A 3
